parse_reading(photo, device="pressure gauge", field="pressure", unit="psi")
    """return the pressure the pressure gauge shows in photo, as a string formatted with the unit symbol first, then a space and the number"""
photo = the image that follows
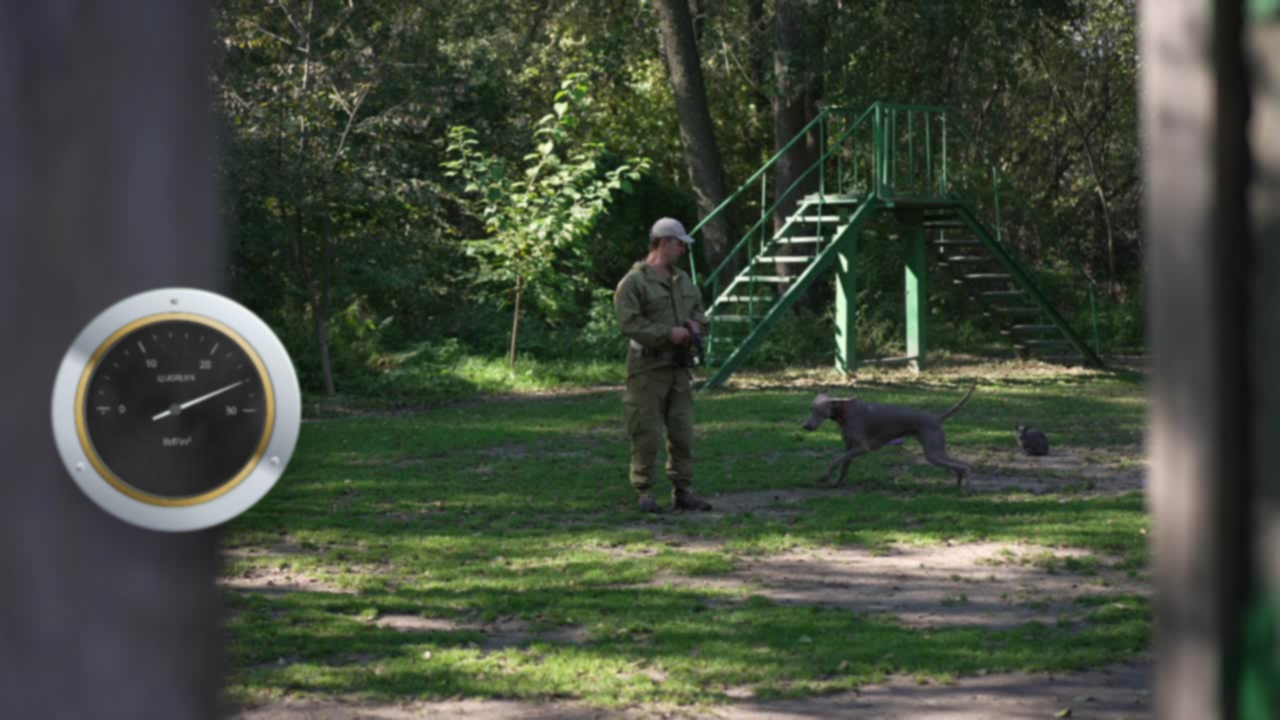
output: psi 26
